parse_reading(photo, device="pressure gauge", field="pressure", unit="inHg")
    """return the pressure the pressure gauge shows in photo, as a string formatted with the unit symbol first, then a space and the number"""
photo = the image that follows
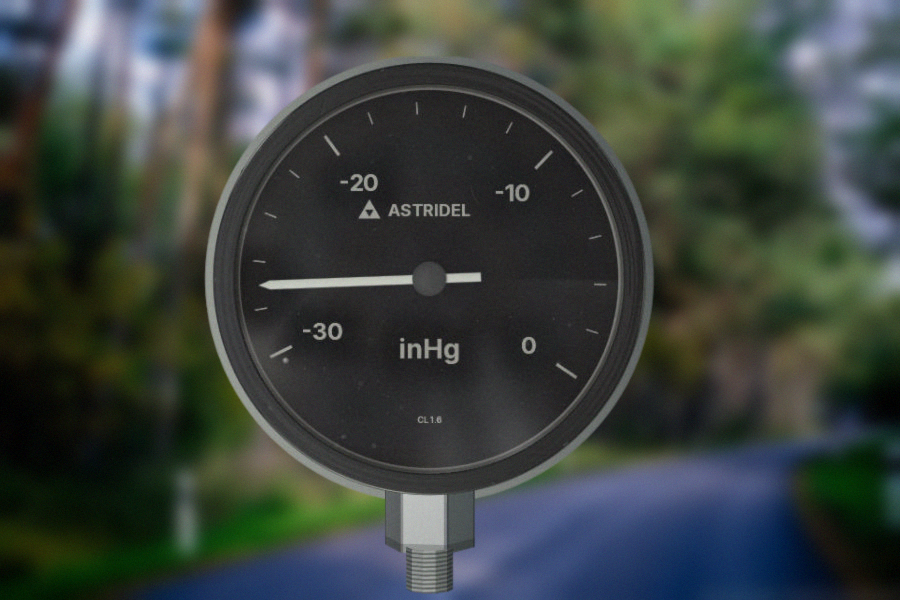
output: inHg -27
